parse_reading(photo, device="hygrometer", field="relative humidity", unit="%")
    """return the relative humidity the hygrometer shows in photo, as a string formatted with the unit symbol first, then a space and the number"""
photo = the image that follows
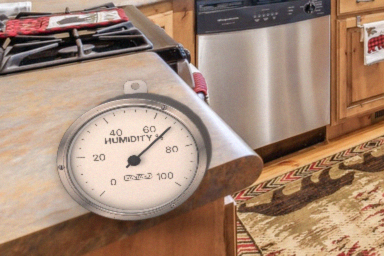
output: % 68
